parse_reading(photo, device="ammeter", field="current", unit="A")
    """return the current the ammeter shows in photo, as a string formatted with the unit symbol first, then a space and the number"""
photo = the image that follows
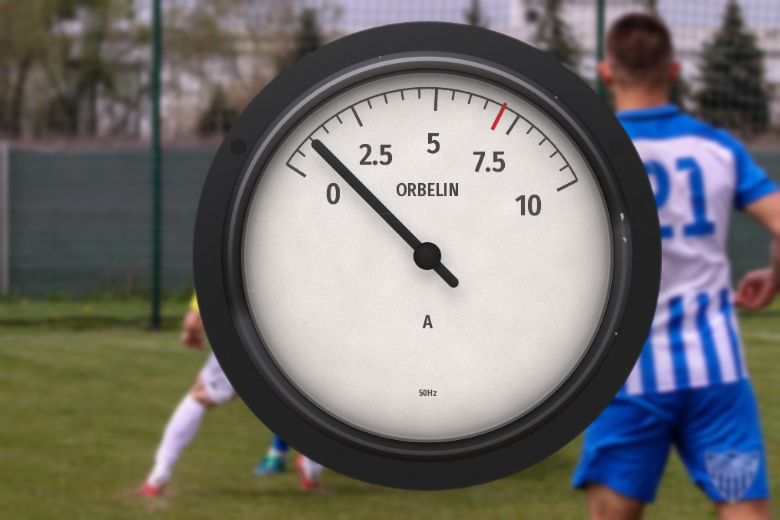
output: A 1
